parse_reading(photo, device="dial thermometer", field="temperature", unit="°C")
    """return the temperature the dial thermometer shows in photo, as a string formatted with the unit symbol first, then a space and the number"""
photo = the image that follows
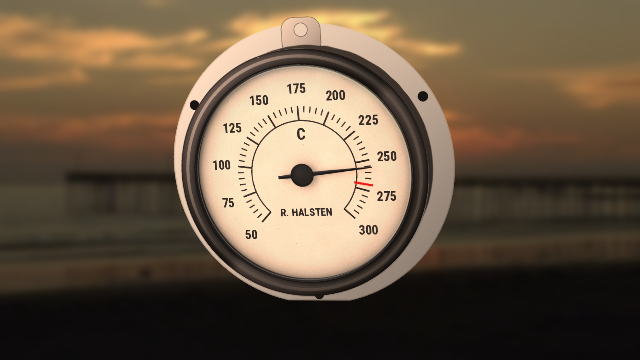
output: °C 255
